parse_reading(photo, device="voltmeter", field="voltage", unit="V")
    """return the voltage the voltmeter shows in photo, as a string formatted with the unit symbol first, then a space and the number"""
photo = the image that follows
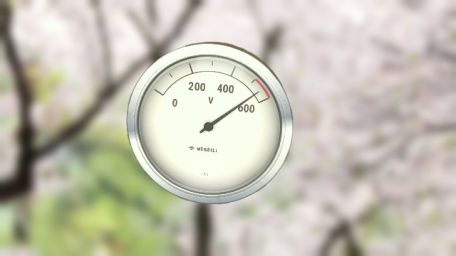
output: V 550
